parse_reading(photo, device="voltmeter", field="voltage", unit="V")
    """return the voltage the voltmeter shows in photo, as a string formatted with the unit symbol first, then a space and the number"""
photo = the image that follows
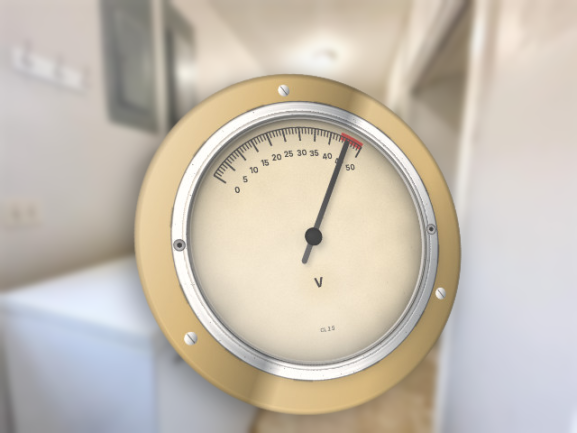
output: V 45
